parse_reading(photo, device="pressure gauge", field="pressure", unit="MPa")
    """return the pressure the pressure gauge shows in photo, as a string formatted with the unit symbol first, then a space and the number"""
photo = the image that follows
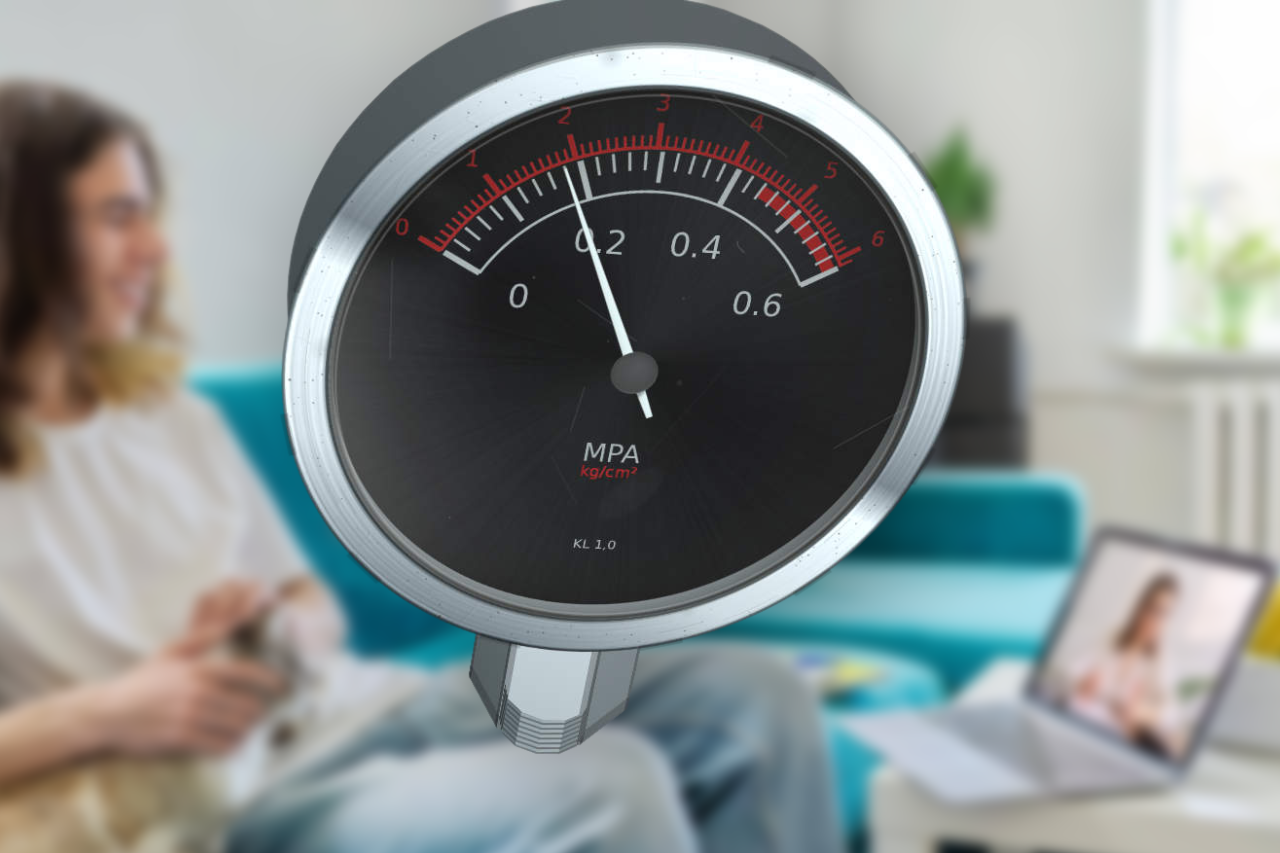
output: MPa 0.18
